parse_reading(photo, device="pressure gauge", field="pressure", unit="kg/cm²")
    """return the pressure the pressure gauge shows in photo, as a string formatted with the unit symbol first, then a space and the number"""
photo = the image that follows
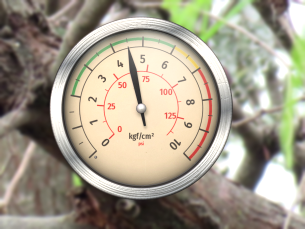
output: kg/cm² 4.5
